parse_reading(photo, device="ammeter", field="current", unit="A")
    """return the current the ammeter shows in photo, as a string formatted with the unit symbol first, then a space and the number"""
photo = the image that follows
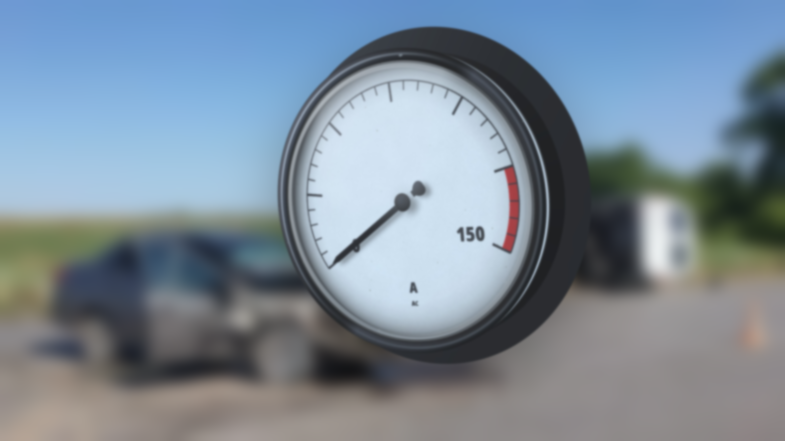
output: A 0
